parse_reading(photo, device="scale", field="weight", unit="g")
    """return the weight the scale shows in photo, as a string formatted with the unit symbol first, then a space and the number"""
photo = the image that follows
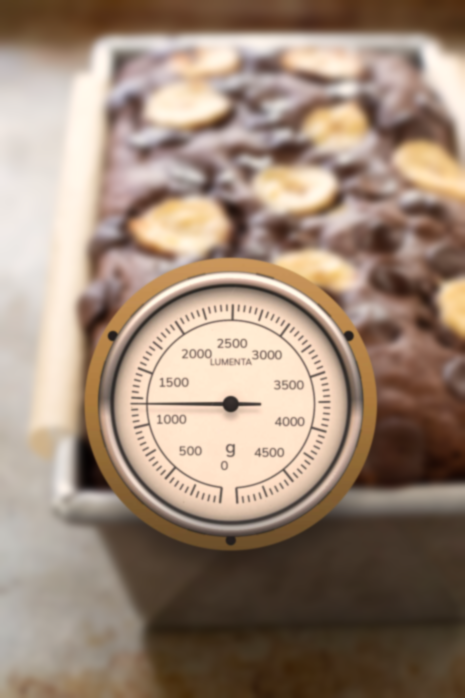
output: g 1200
